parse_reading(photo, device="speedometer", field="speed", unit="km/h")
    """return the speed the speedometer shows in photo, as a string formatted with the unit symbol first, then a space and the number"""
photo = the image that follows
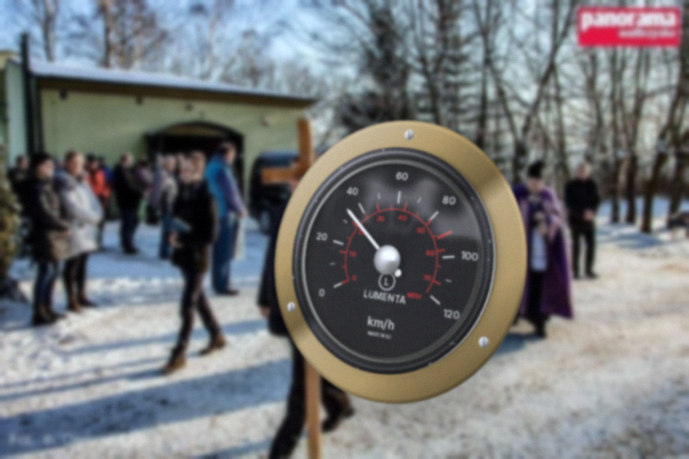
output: km/h 35
